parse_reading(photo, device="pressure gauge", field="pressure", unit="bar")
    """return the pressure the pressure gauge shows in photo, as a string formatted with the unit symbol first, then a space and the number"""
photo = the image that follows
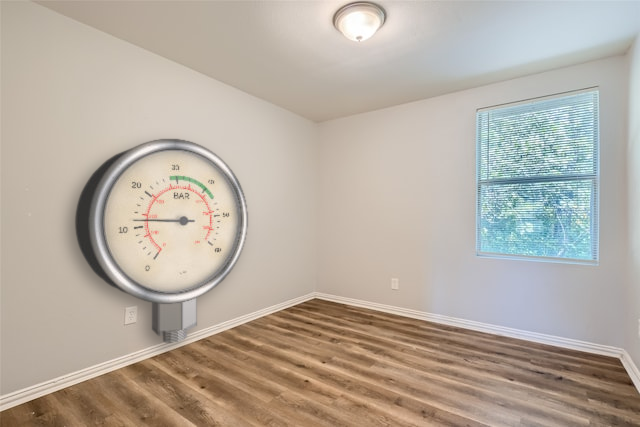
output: bar 12
